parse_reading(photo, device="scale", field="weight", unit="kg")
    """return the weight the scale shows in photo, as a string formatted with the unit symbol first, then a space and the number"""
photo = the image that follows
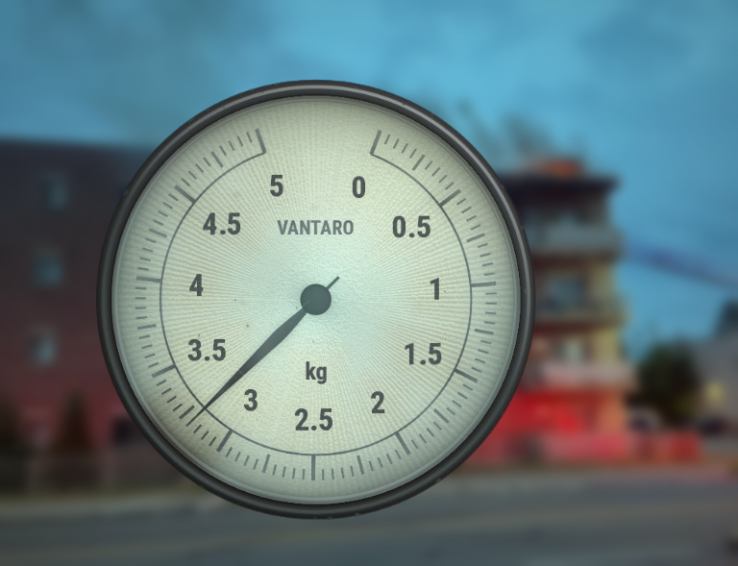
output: kg 3.2
